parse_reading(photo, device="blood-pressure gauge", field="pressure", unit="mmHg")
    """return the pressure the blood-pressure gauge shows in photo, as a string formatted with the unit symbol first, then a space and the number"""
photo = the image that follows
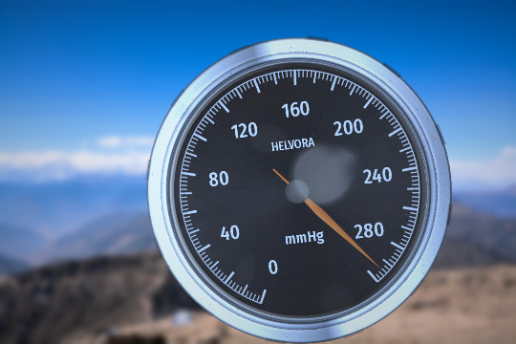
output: mmHg 294
